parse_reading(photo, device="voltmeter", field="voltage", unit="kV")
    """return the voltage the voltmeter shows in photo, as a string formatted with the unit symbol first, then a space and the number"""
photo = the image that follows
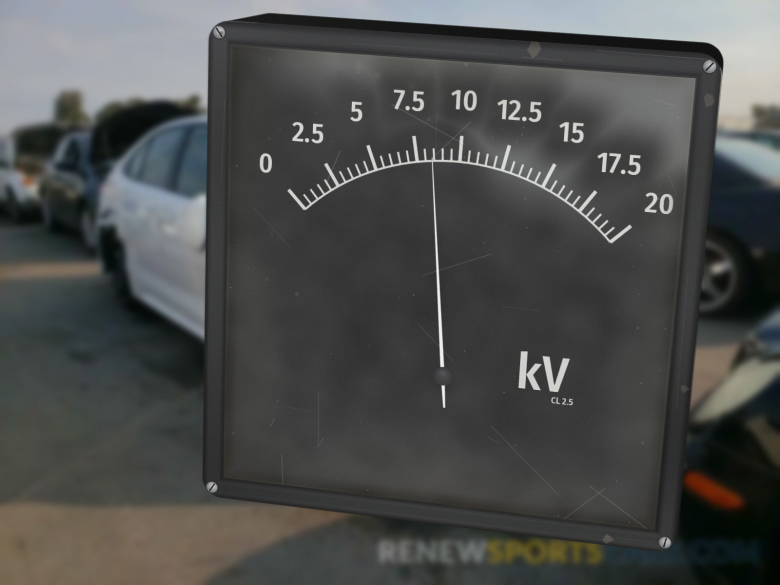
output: kV 8.5
